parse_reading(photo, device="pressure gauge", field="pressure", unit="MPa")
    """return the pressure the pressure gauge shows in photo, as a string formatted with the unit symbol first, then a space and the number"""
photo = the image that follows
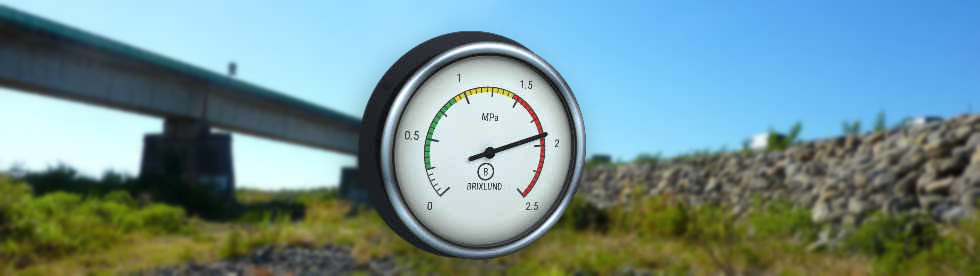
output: MPa 1.9
